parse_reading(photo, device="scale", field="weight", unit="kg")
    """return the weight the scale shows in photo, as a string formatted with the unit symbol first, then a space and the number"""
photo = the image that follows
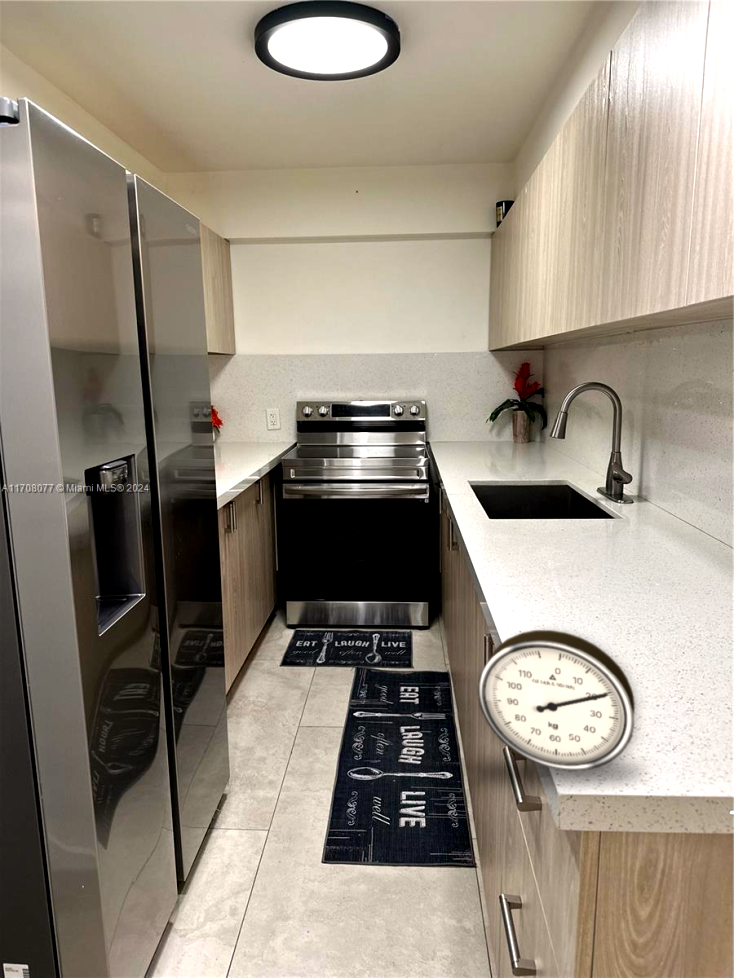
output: kg 20
